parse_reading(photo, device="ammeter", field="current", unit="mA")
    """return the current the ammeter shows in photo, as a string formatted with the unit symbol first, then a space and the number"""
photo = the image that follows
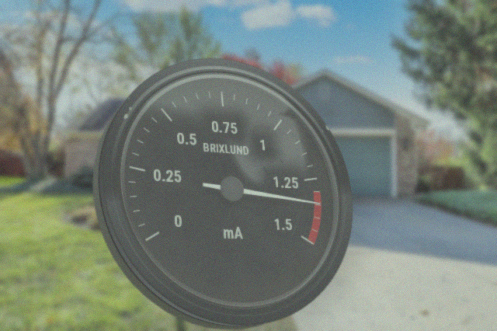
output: mA 1.35
